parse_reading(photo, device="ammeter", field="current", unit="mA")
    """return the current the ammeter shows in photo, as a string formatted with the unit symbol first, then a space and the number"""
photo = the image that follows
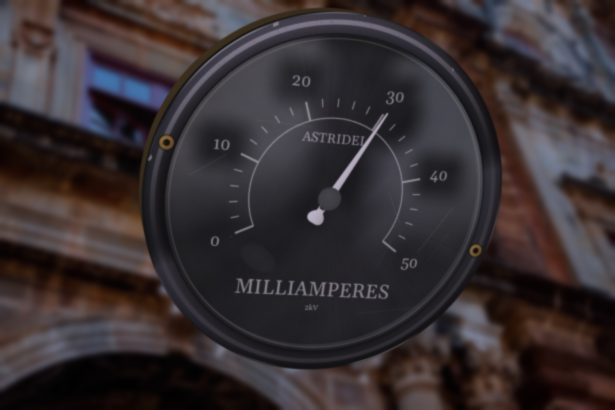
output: mA 30
